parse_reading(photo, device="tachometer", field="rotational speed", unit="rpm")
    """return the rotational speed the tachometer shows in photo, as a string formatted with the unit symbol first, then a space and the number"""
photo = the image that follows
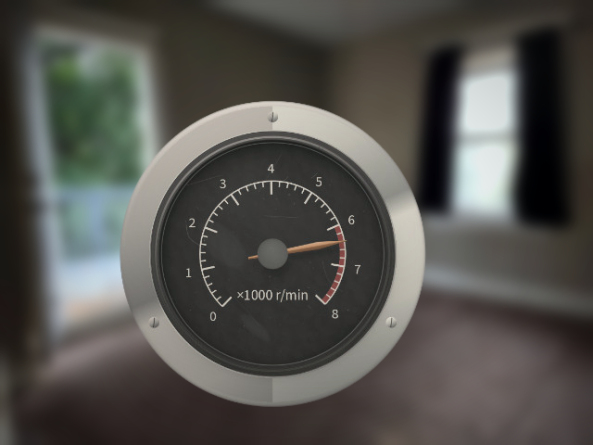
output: rpm 6400
